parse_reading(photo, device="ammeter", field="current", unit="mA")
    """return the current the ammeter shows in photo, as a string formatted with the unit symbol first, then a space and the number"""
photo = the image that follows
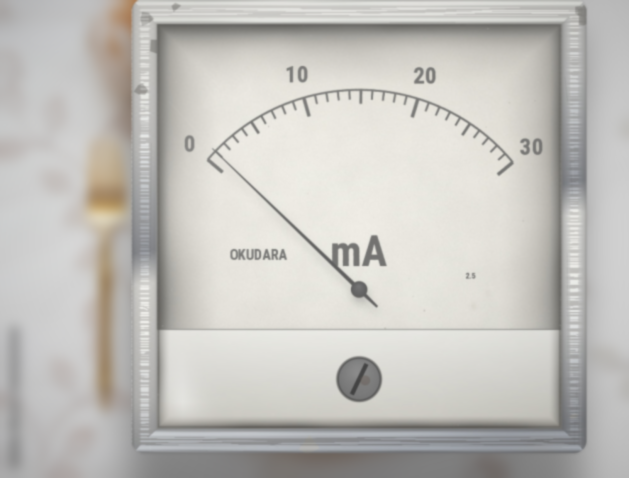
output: mA 1
